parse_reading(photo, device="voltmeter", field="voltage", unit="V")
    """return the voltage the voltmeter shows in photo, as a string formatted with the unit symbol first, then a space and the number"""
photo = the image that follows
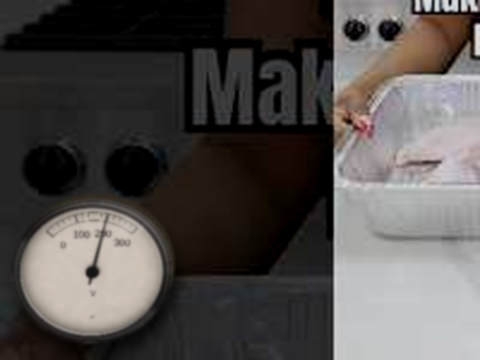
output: V 200
